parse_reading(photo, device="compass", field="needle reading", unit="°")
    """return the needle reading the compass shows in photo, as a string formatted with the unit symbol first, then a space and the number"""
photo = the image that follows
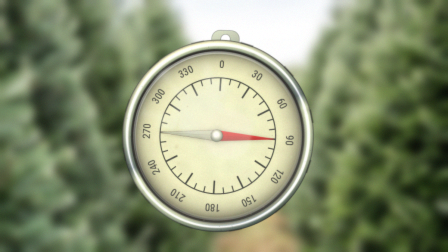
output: ° 90
